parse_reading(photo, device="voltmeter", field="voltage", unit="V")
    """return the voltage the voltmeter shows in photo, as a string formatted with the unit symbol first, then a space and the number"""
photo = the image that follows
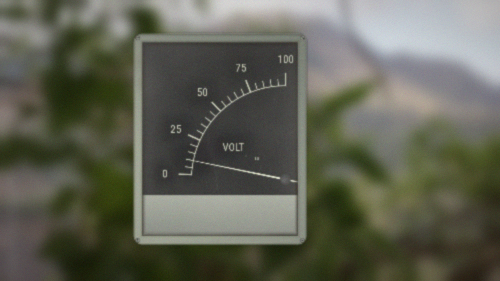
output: V 10
